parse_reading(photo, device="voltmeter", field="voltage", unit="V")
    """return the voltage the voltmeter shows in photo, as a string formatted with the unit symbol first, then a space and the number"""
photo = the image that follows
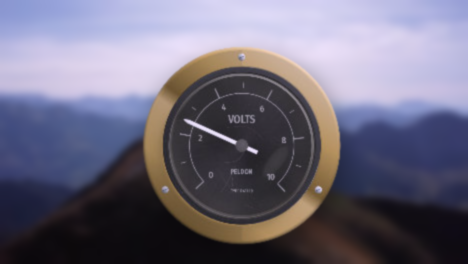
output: V 2.5
